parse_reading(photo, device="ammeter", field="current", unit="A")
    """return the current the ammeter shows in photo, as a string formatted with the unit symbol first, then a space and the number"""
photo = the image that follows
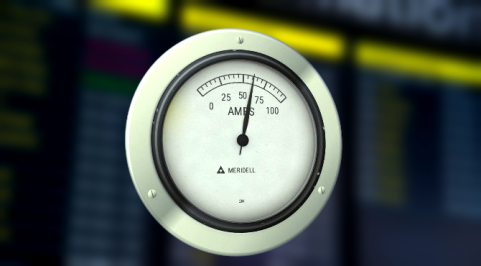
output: A 60
